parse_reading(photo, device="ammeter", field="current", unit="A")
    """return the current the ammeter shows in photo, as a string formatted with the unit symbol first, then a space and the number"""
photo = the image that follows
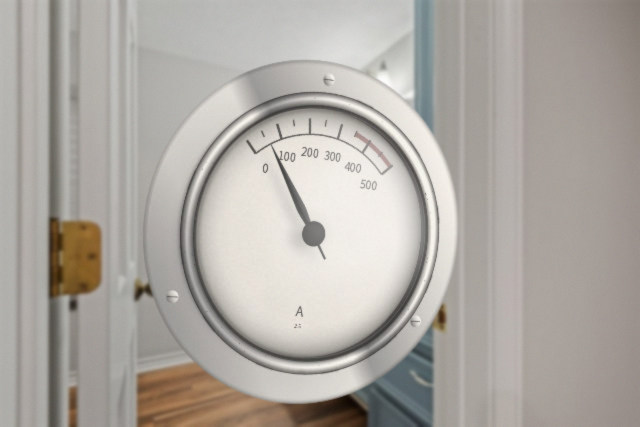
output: A 50
